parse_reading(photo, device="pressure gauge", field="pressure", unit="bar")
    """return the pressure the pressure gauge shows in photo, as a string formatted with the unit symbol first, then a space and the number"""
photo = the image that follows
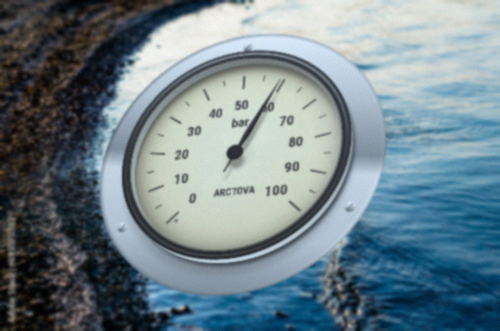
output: bar 60
